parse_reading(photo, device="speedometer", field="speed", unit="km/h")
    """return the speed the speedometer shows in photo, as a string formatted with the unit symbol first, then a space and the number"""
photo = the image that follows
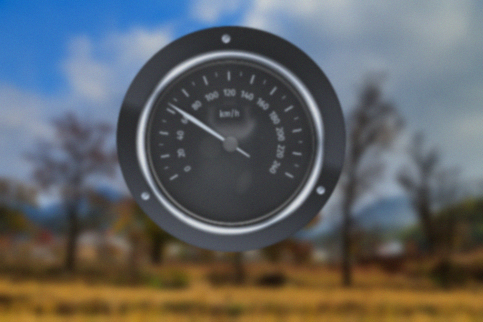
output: km/h 65
